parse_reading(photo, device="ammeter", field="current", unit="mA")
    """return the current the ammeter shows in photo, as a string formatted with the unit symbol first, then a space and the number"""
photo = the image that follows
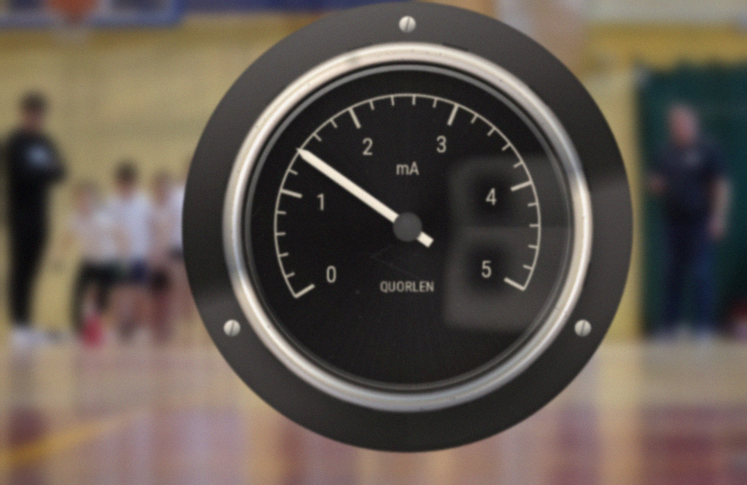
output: mA 1.4
